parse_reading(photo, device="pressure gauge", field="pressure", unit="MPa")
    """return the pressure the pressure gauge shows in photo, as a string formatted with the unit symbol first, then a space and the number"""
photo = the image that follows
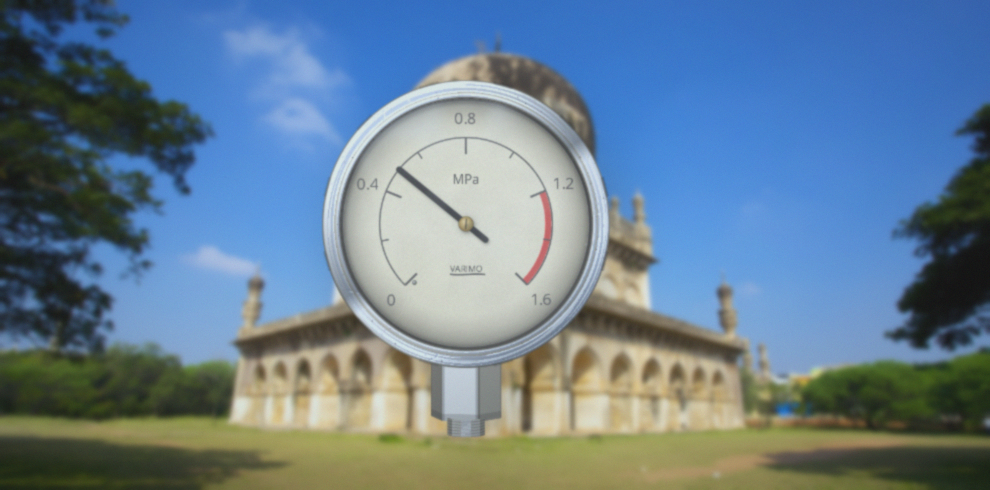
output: MPa 0.5
